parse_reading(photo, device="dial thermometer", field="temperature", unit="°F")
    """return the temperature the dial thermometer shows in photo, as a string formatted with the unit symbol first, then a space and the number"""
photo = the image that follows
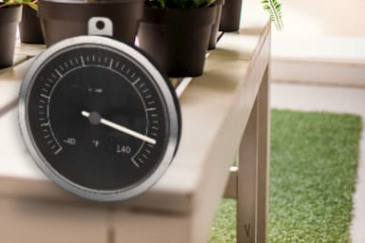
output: °F 120
